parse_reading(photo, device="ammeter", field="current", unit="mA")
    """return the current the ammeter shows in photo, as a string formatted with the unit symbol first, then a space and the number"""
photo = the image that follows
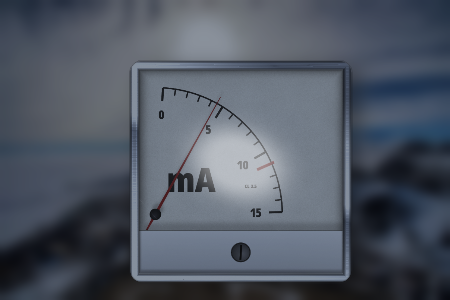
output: mA 4.5
